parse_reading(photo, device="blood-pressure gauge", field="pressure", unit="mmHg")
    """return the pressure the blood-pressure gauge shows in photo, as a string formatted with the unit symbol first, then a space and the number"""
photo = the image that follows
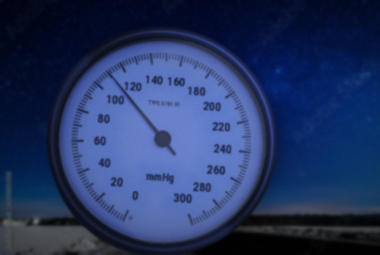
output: mmHg 110
